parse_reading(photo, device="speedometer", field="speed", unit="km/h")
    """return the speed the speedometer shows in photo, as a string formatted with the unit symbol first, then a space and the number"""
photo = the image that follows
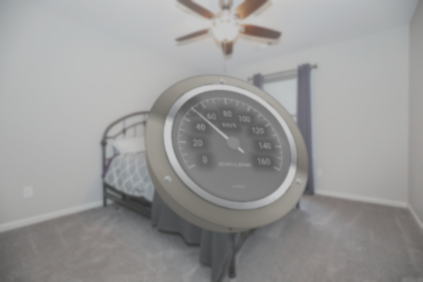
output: km/h 50
